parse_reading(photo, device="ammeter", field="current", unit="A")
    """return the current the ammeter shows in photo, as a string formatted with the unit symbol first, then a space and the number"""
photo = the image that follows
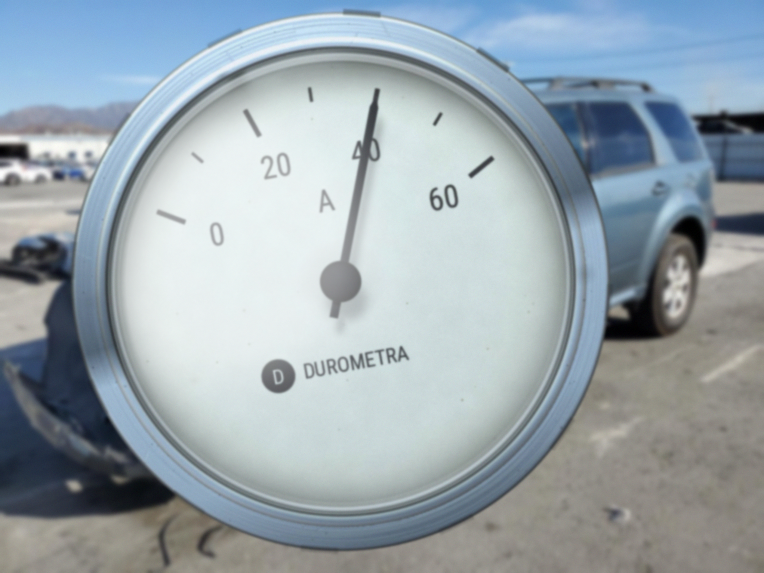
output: A 40
